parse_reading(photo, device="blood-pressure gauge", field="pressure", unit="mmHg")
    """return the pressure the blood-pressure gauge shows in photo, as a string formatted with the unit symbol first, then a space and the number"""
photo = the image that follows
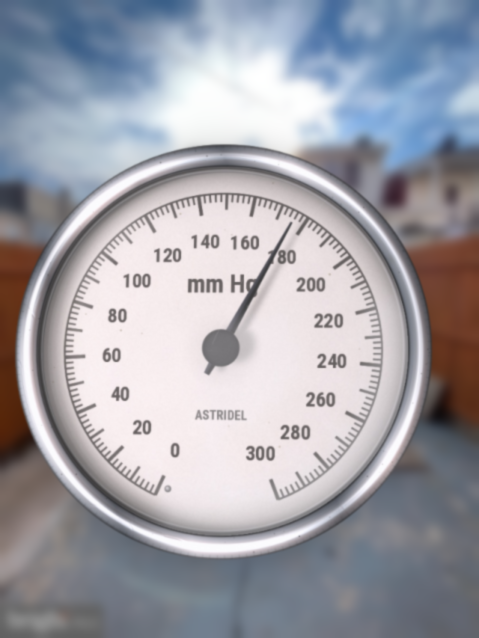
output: mmHg 176
